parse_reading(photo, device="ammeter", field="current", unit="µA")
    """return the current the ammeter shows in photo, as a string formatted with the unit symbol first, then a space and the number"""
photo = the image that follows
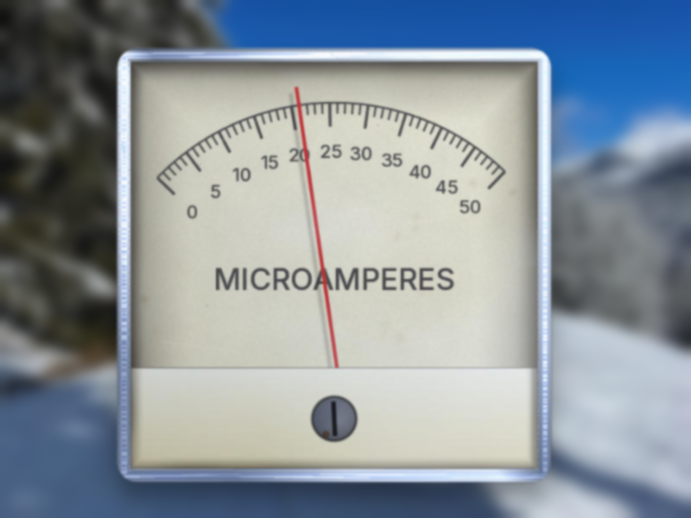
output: µA 21
